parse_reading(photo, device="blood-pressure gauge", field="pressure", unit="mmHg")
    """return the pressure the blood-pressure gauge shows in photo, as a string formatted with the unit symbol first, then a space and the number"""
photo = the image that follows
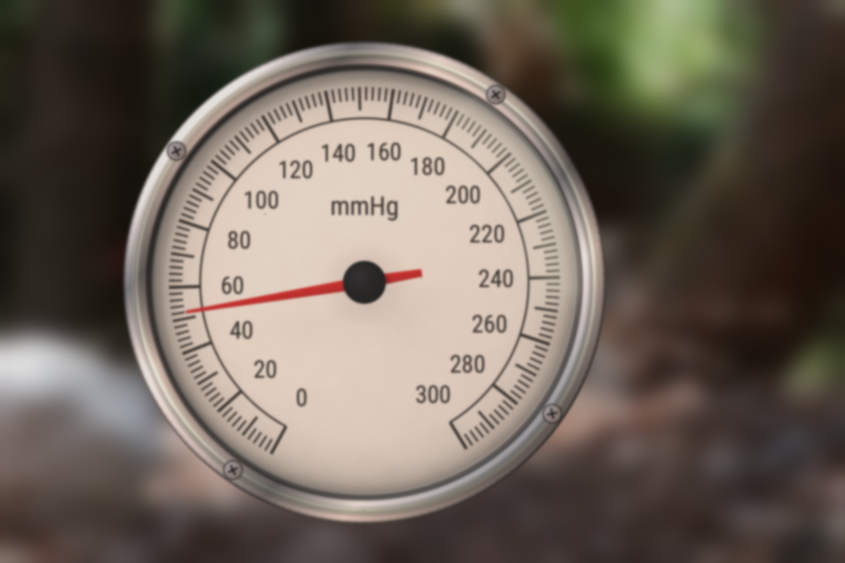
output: mmHg 52
